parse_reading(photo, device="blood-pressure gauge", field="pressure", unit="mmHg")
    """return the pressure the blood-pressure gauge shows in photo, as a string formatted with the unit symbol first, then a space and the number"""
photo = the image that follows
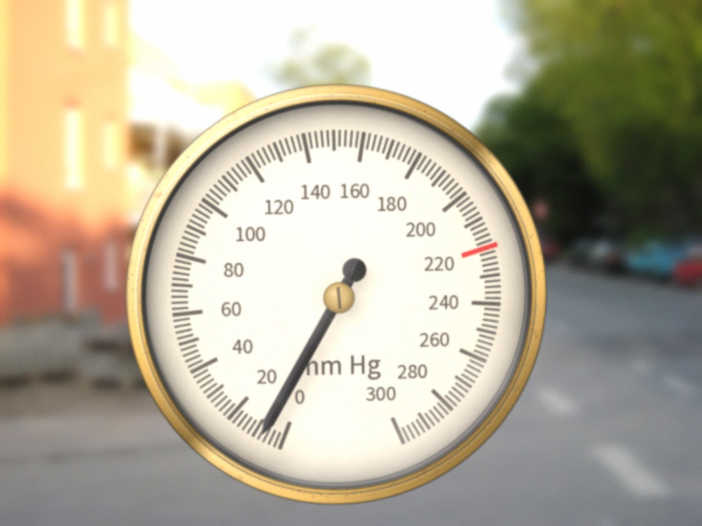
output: mmHg 8
